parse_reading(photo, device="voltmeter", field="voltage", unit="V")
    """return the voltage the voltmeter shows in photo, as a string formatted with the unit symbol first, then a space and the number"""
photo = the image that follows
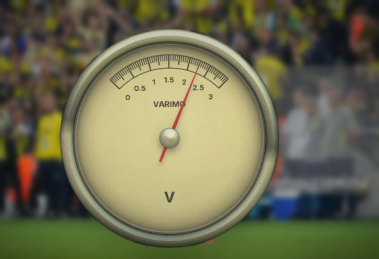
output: V 2.25
